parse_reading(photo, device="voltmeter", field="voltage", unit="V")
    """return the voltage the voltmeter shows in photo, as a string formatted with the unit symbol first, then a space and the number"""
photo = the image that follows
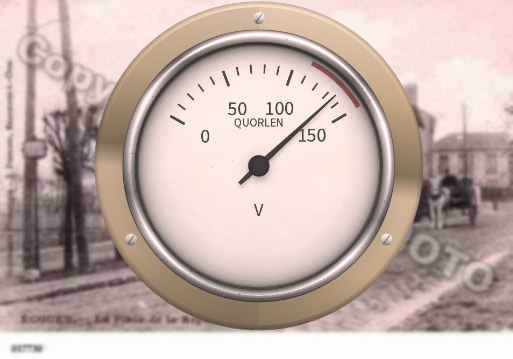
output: V 135
